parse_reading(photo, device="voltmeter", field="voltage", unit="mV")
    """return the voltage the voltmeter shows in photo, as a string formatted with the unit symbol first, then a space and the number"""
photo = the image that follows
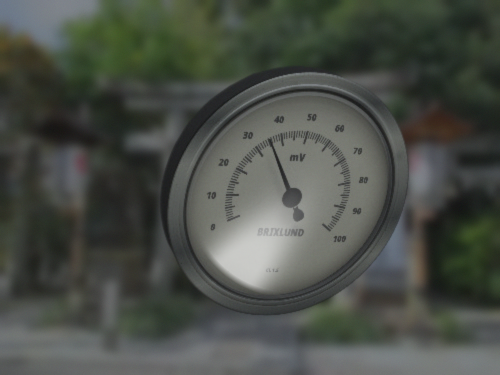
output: mV 35
